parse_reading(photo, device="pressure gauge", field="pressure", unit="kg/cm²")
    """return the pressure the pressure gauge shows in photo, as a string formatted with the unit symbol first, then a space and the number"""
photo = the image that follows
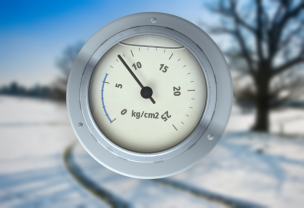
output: kg/cm² 8.5
